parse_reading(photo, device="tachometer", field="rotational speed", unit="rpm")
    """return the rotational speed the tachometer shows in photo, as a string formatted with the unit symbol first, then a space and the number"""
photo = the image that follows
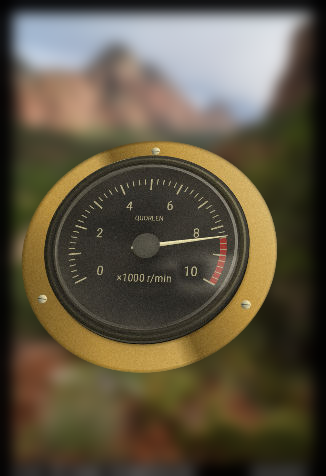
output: rpm 8400
